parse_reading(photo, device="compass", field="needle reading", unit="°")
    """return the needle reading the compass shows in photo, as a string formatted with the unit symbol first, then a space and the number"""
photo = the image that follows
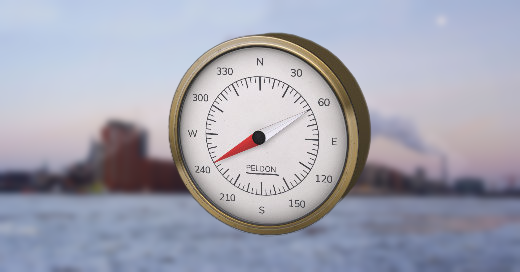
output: ° 240
